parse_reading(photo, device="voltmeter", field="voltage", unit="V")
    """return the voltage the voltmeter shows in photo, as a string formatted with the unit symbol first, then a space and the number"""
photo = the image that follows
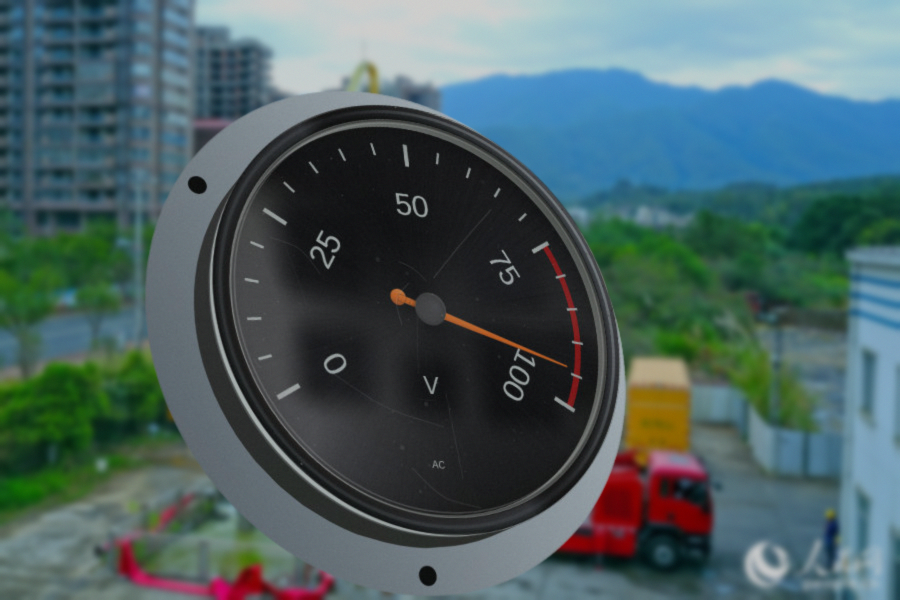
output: V 95
